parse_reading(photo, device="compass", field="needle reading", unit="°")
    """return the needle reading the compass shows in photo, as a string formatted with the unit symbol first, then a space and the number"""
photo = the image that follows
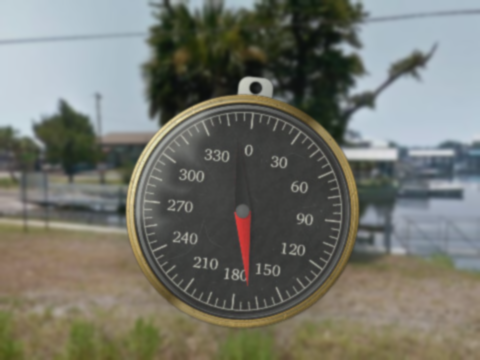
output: ° 170
